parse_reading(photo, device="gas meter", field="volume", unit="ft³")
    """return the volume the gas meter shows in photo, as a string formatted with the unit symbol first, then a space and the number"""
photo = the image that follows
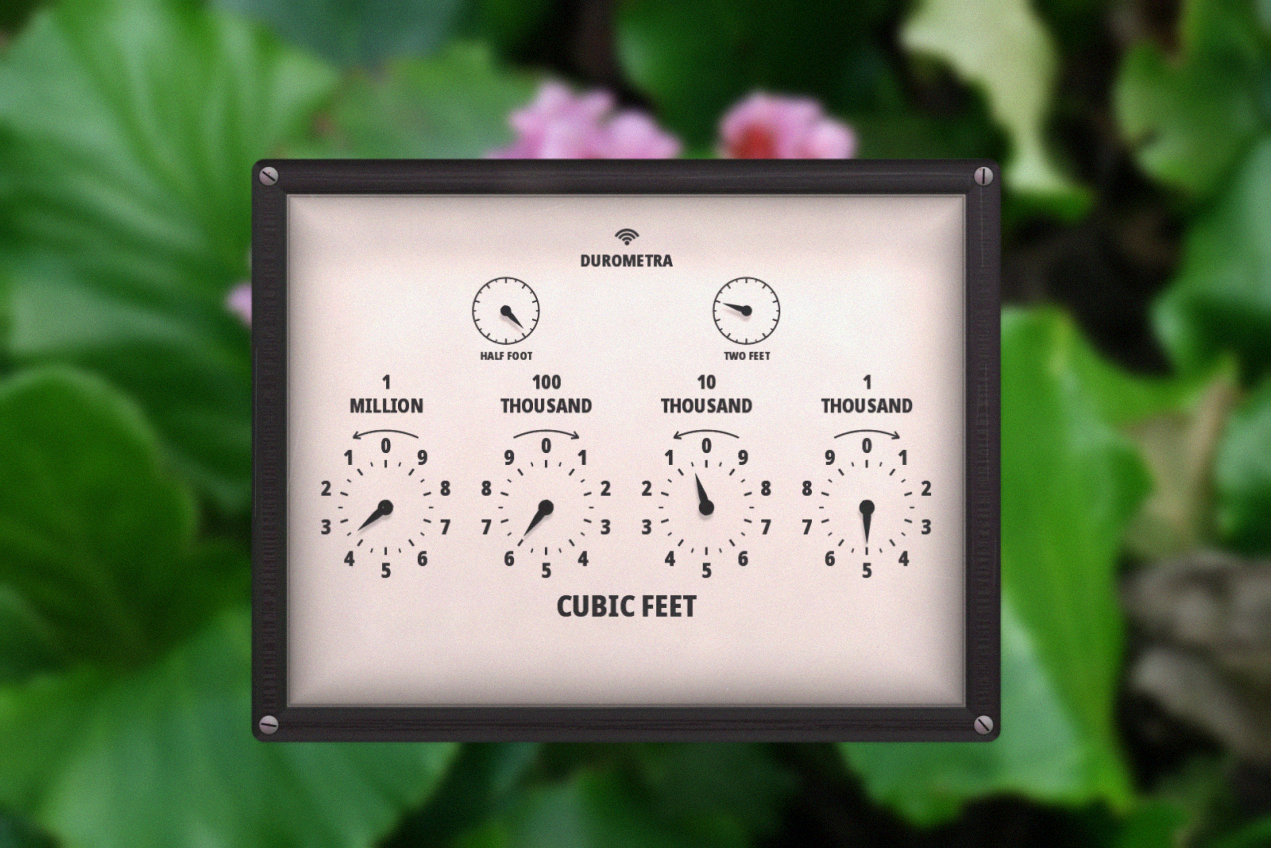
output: ft³ 360500
